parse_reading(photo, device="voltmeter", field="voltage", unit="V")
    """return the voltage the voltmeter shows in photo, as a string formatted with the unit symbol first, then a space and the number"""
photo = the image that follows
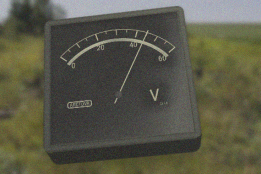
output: V 45
